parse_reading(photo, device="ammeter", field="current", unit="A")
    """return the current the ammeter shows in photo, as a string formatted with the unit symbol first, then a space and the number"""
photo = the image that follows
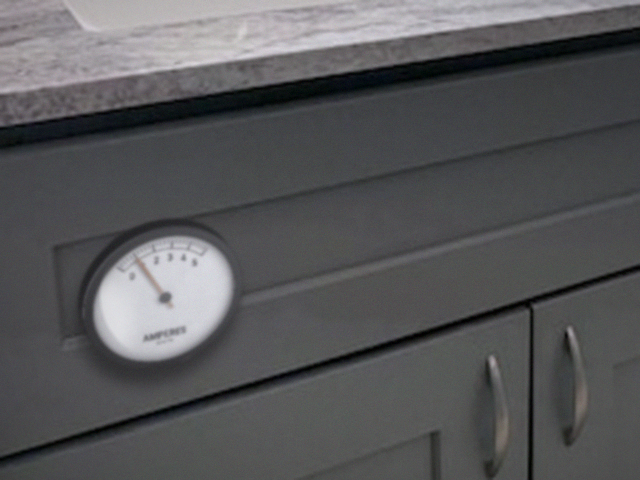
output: A 1
